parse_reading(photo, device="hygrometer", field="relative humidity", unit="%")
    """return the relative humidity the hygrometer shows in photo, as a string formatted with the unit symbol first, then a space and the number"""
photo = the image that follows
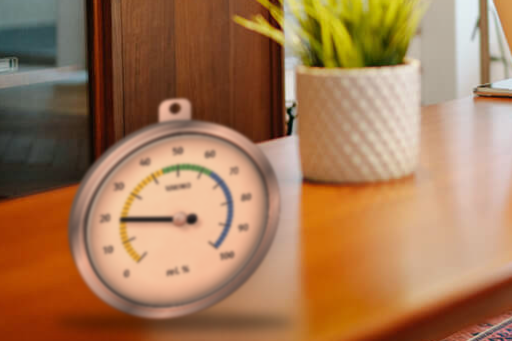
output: % 20
